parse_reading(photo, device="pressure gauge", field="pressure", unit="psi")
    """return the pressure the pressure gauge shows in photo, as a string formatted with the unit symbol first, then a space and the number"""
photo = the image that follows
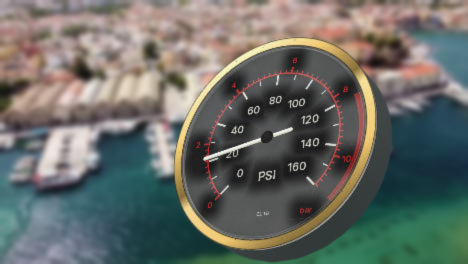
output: psi 20
